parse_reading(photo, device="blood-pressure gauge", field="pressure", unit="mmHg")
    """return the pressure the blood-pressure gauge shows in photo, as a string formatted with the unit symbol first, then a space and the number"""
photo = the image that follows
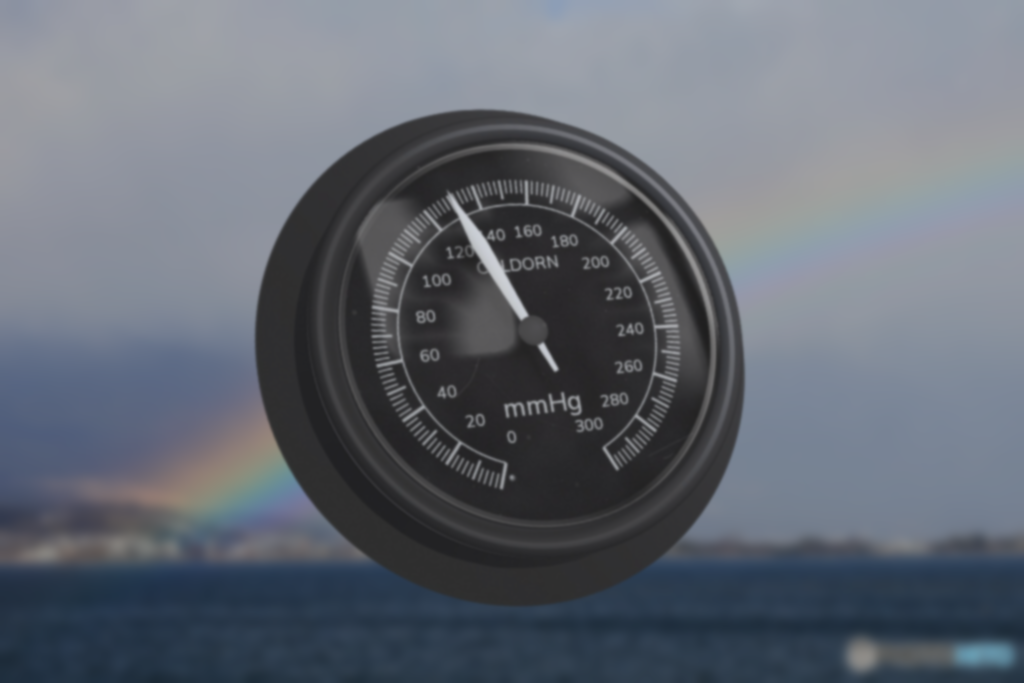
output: mmHg 130
